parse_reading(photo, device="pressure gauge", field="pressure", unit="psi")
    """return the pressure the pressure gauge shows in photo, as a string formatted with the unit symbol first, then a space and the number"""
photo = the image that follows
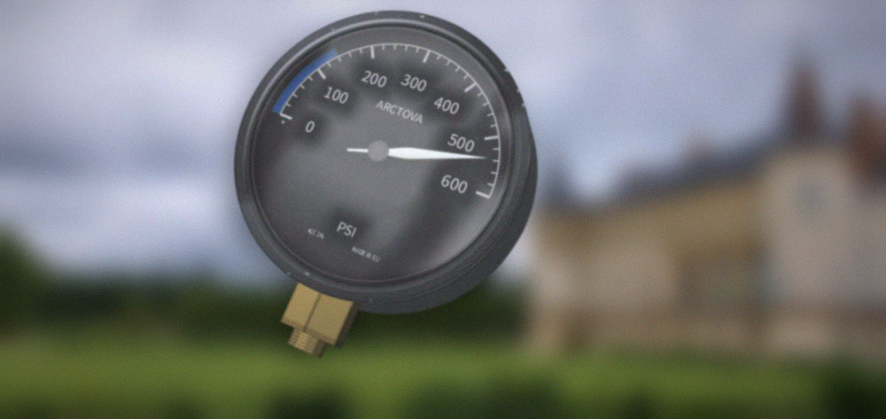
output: psi 540
